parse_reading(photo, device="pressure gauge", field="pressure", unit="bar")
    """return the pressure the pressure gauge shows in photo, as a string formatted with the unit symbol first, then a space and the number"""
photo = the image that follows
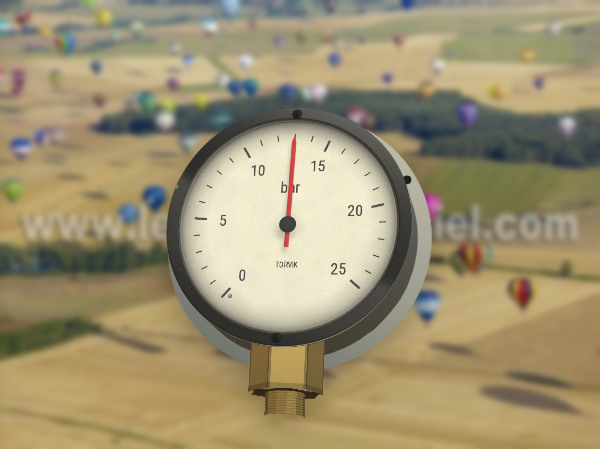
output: bar 13
